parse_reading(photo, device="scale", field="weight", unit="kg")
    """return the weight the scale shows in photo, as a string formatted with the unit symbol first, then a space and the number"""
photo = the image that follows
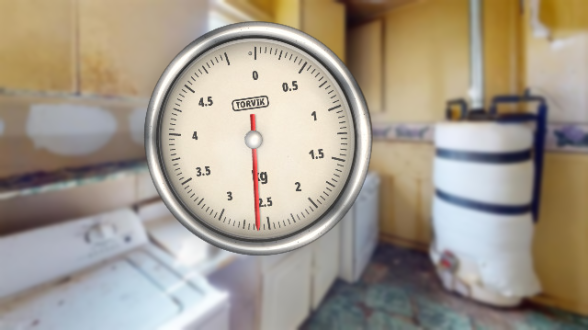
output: kg 2.6
